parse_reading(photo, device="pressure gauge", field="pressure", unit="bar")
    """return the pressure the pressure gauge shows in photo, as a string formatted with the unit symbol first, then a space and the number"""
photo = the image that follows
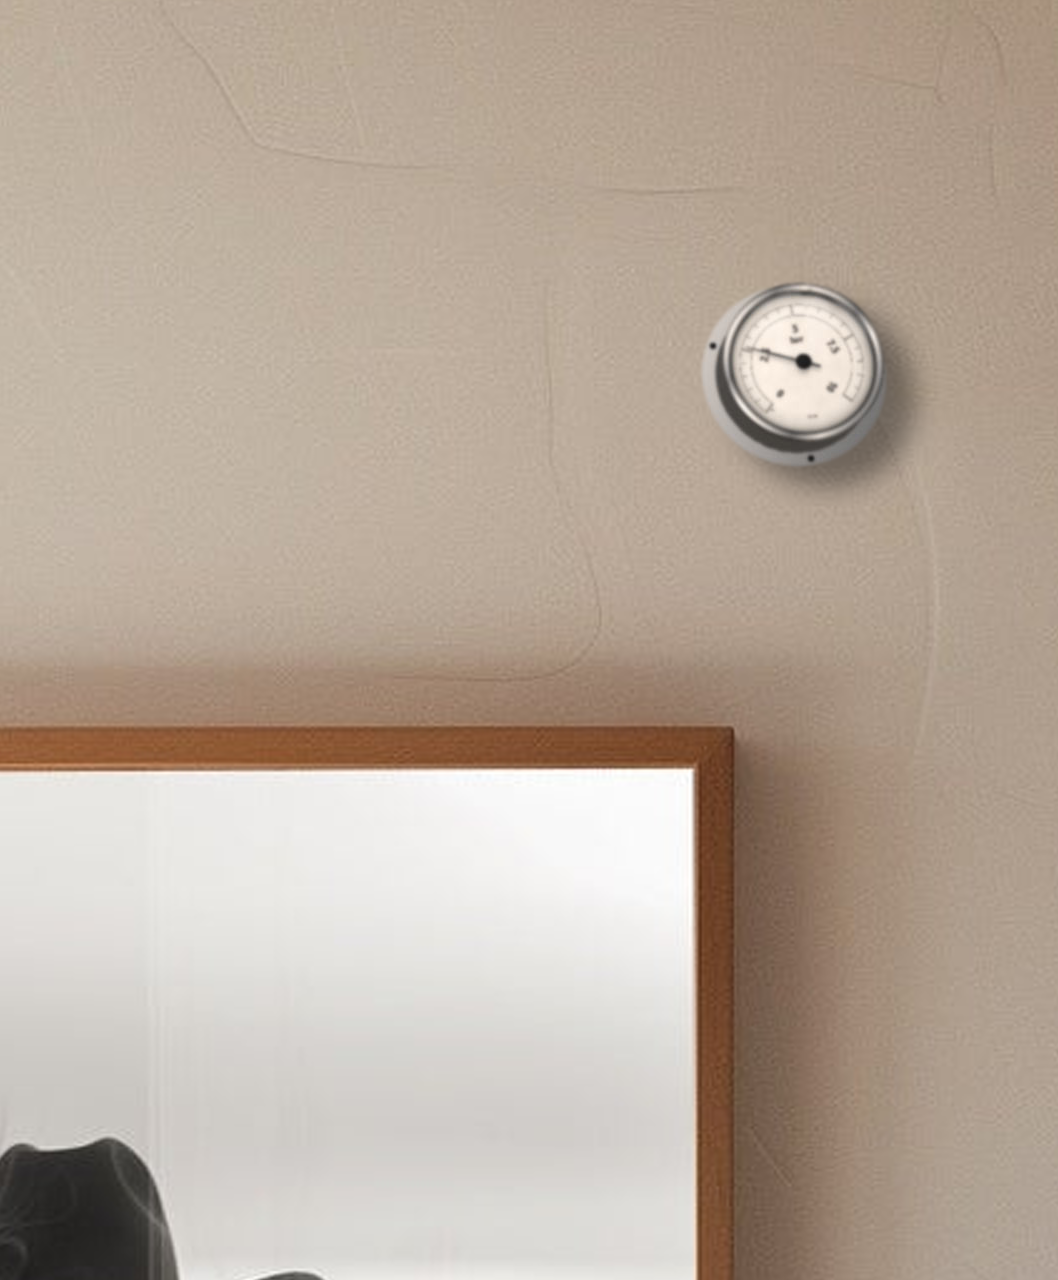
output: bar 2.5
